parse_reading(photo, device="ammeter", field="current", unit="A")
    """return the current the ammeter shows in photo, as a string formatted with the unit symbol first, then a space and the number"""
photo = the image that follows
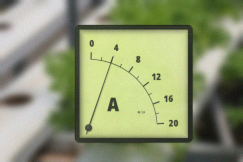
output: A 4
